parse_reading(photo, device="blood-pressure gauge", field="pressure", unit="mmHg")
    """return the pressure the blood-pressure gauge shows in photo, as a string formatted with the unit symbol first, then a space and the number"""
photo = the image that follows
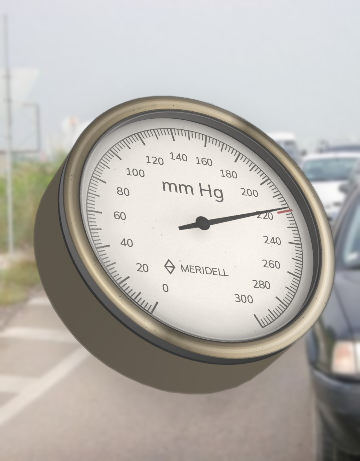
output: mmHg 220
